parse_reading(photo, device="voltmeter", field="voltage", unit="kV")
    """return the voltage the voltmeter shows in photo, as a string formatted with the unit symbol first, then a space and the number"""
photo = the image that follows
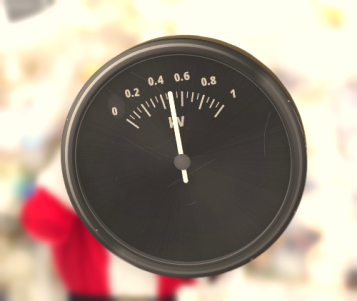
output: kV 0.5
